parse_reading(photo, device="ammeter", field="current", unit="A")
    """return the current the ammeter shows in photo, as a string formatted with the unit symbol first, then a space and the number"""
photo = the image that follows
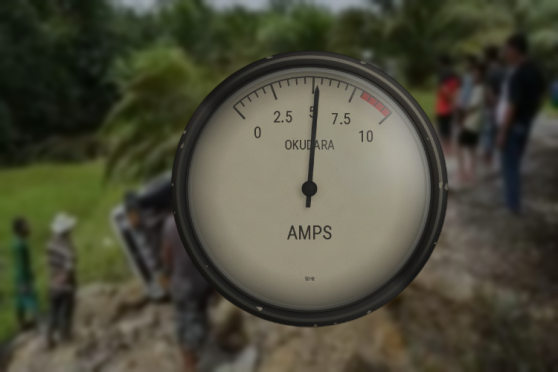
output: A 5.25
